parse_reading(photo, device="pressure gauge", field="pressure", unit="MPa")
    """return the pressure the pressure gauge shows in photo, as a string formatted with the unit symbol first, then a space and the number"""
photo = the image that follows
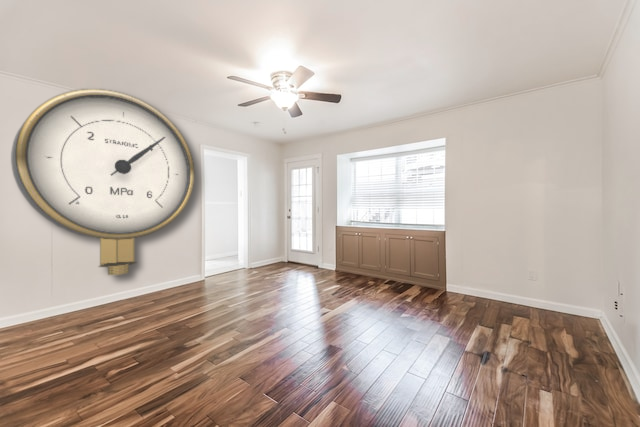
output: MPa 4
